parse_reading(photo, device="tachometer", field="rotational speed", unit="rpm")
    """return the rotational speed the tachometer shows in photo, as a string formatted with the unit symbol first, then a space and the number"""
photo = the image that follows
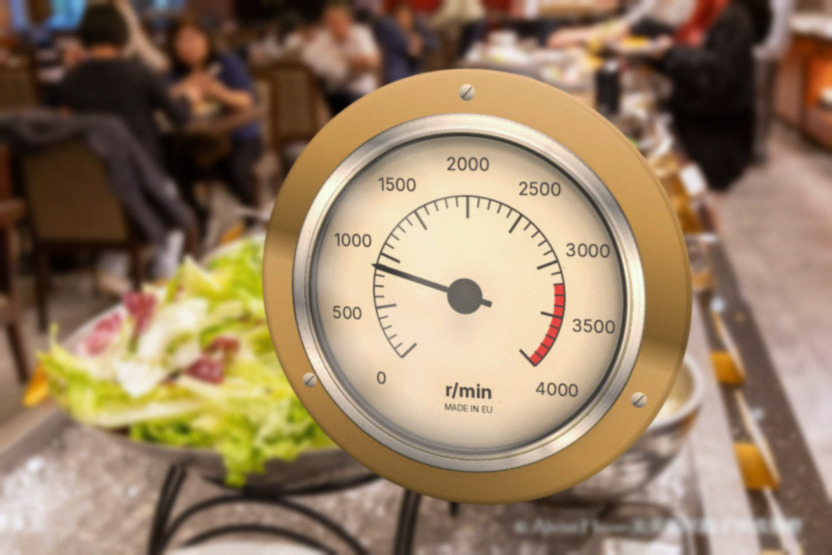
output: rpm 900
